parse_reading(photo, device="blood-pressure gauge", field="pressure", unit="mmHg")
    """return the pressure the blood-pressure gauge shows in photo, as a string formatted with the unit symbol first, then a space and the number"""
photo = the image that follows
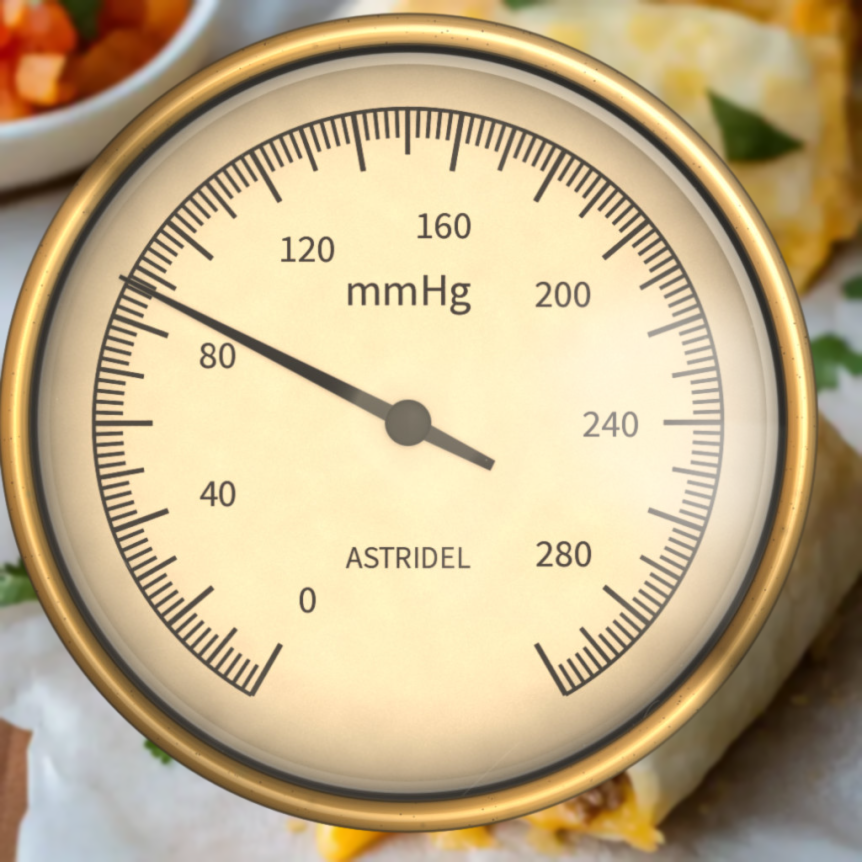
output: mmHg 87
